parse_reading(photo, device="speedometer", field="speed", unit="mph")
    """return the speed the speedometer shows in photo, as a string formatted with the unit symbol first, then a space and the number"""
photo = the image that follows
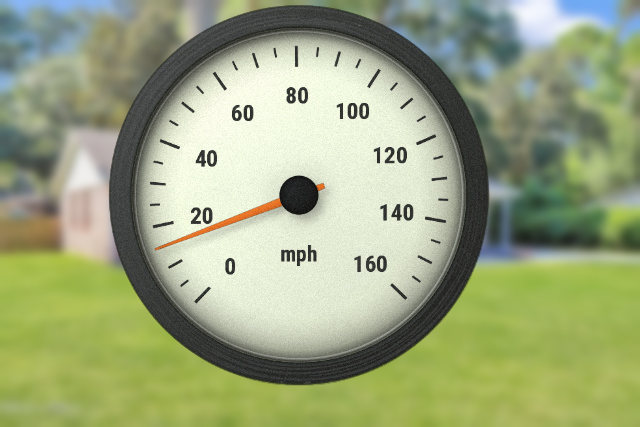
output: mph 15
